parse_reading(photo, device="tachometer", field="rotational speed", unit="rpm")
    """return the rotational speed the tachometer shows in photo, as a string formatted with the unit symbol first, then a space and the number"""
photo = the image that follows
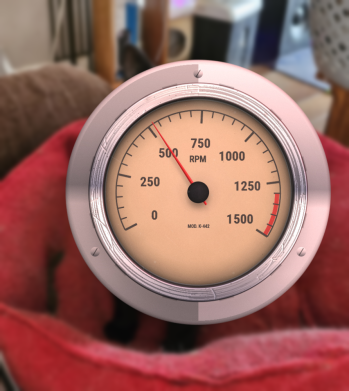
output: rpm 525
